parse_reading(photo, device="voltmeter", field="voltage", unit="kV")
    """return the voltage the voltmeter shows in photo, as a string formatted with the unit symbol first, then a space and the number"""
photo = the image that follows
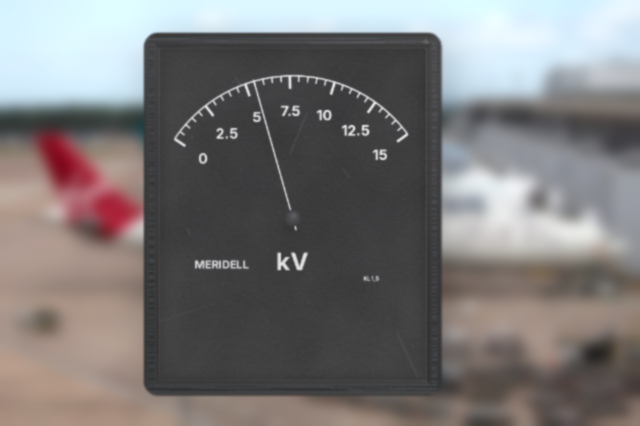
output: kV 5.5
